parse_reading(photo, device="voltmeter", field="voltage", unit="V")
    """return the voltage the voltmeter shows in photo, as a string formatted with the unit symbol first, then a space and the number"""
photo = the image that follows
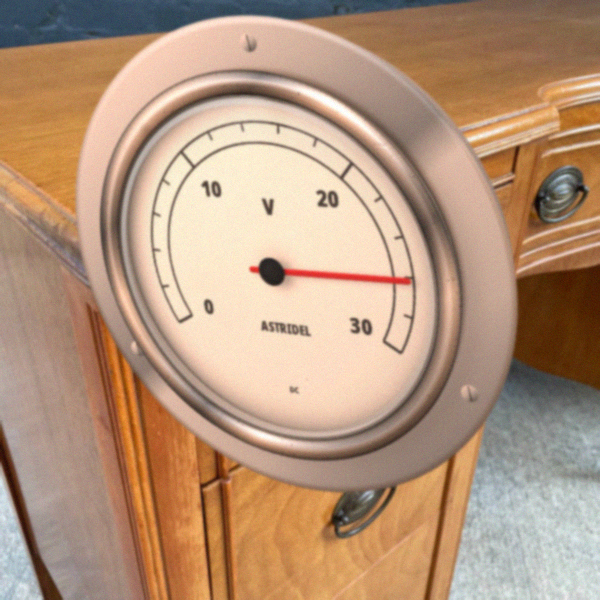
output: V 26
